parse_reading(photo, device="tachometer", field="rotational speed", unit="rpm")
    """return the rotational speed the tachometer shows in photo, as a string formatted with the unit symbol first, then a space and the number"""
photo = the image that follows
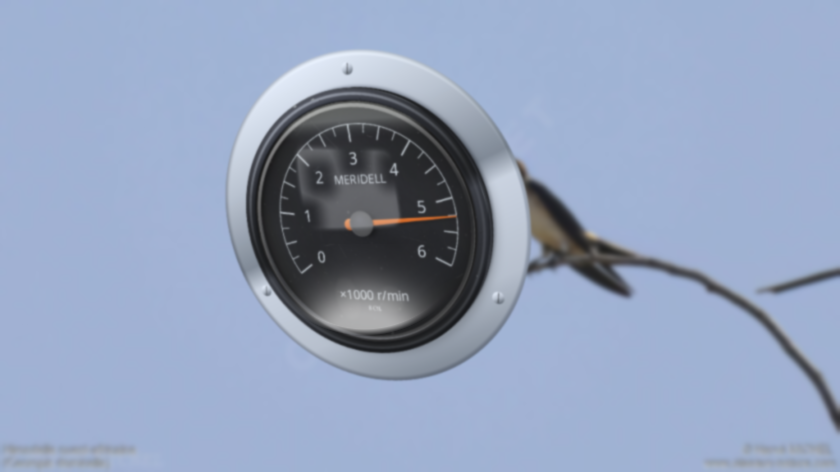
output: rpm 5250
